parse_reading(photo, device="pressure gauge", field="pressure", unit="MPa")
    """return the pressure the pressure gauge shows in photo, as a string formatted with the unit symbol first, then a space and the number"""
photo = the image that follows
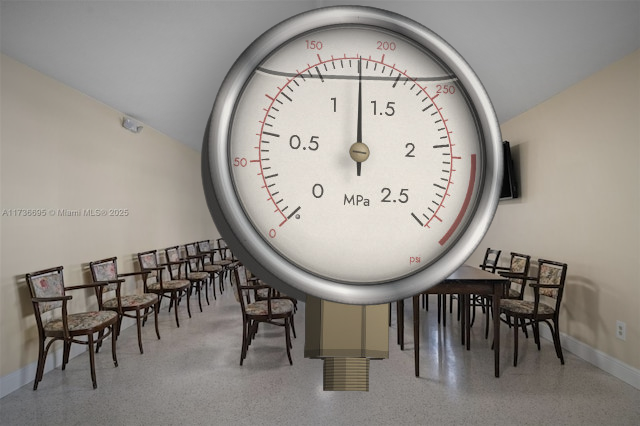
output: MPa 1.25
